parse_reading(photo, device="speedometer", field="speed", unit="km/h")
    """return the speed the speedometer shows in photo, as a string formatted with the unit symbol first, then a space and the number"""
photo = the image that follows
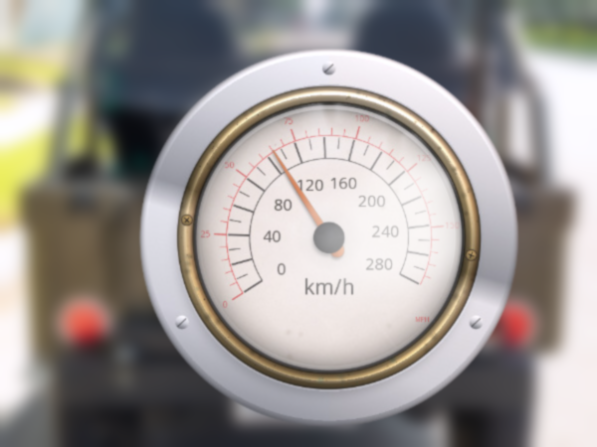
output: km/h 105
